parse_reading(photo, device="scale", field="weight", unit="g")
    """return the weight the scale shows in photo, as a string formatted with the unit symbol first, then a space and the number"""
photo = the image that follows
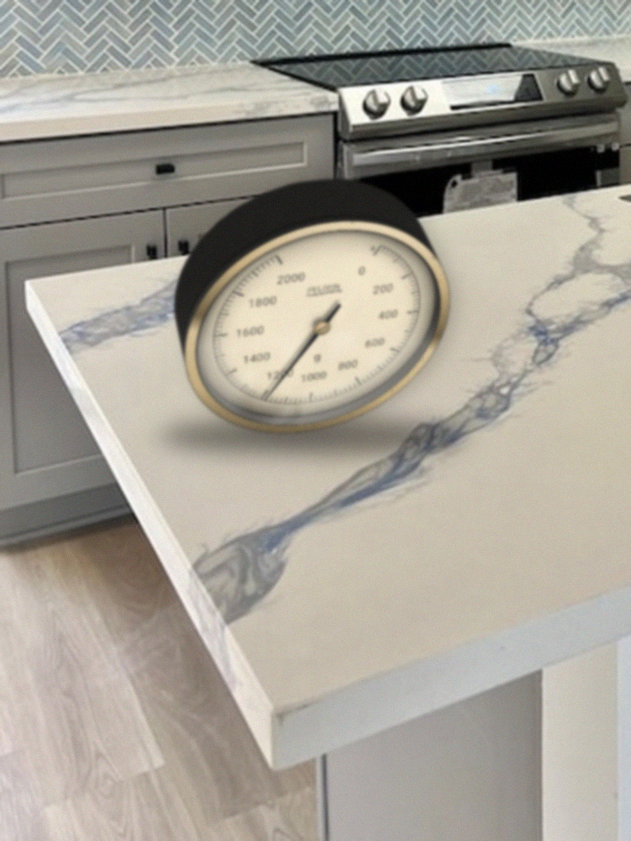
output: g 1200
